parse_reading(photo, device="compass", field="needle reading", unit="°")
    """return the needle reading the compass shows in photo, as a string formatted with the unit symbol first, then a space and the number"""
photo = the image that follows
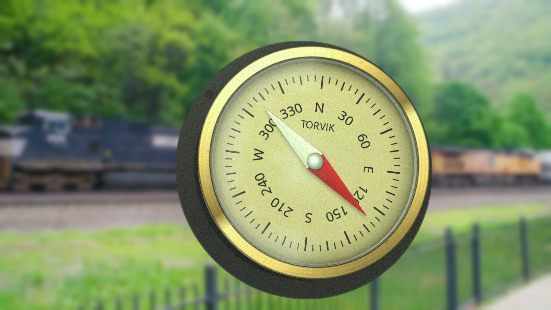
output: ° 130
